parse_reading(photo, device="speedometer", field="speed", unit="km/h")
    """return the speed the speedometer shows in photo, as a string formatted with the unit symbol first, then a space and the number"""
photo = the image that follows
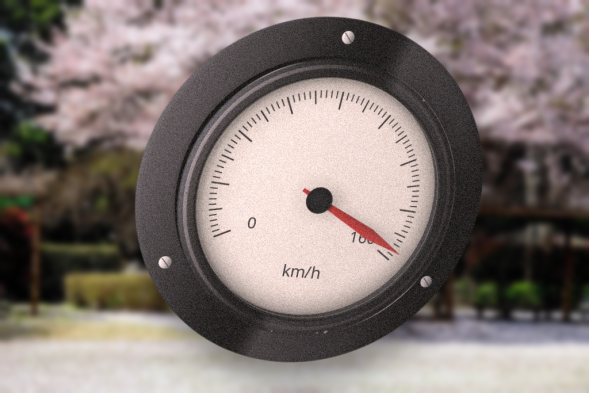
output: km/h 156
